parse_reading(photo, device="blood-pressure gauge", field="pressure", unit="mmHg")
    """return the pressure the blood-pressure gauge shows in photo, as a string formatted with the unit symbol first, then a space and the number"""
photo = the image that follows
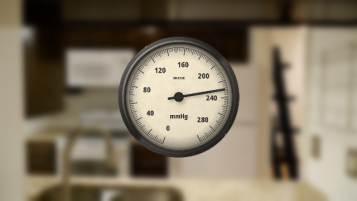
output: mmHg 230
